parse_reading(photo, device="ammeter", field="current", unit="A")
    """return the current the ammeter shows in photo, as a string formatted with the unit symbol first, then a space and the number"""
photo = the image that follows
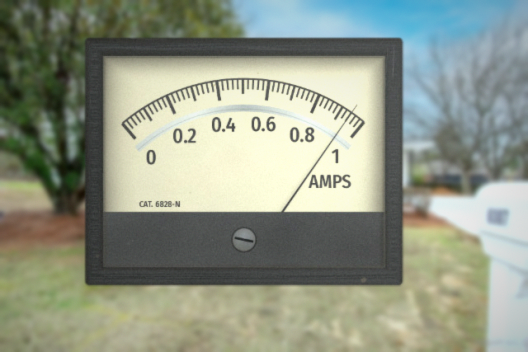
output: A 0.94
